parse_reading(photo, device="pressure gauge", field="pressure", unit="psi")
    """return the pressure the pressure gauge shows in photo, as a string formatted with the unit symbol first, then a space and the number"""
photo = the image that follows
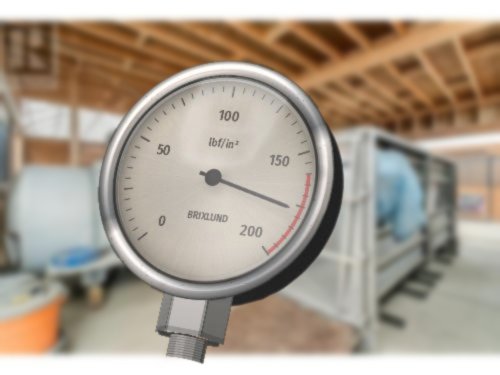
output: psi 177.5
